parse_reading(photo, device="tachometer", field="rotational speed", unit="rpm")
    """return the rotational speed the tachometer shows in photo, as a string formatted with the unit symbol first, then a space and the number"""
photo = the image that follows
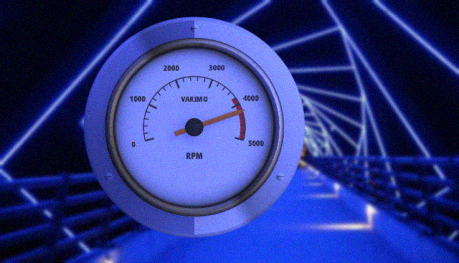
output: rpm 4200
